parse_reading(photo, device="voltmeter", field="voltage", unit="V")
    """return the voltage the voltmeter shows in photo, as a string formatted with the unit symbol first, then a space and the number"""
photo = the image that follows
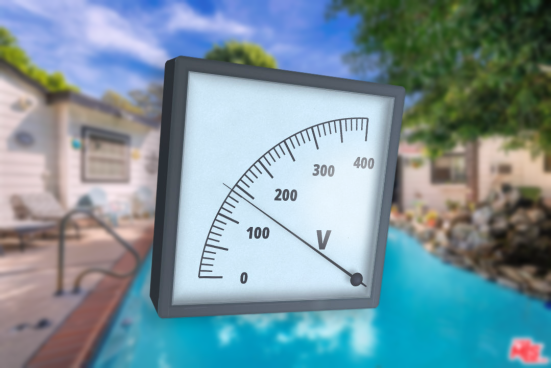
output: V 140
